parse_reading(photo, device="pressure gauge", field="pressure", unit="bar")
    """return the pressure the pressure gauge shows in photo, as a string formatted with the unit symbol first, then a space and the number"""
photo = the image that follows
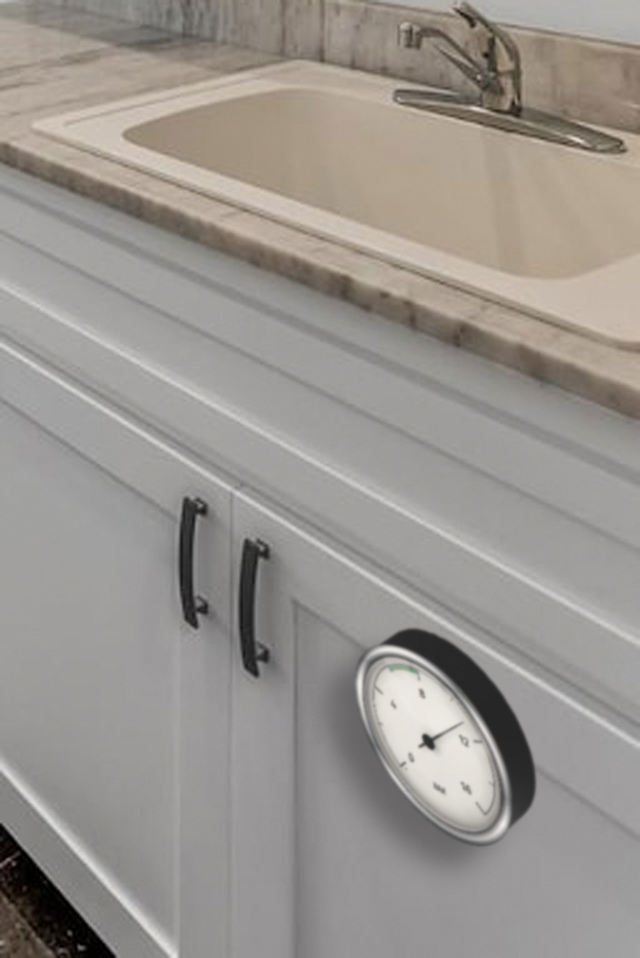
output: bar 11
